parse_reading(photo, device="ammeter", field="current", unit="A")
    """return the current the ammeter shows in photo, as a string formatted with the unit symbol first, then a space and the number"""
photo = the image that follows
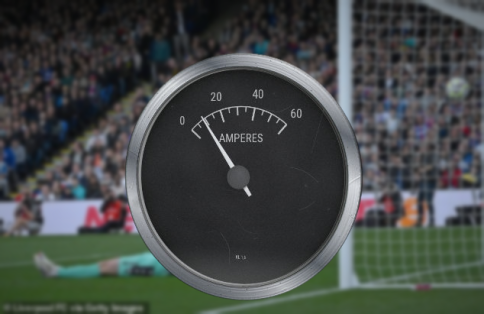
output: A 10
